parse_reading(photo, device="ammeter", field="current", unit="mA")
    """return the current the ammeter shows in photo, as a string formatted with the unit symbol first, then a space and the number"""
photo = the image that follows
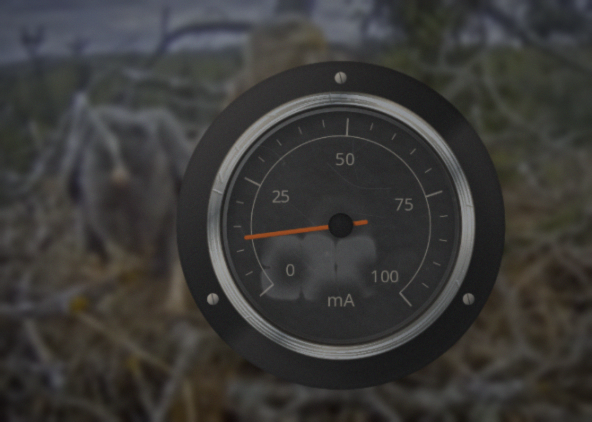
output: mA 12.5
